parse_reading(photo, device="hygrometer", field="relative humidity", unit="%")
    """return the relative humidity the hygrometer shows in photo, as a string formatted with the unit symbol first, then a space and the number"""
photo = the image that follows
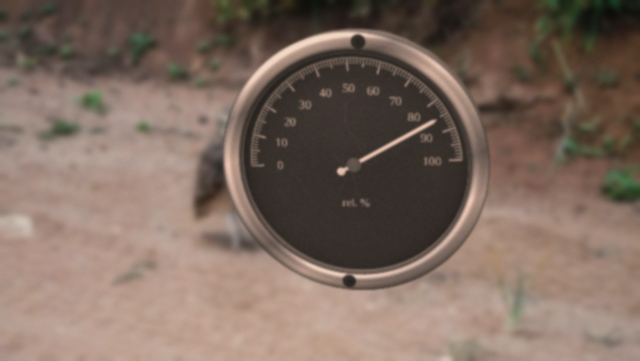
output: % 85
